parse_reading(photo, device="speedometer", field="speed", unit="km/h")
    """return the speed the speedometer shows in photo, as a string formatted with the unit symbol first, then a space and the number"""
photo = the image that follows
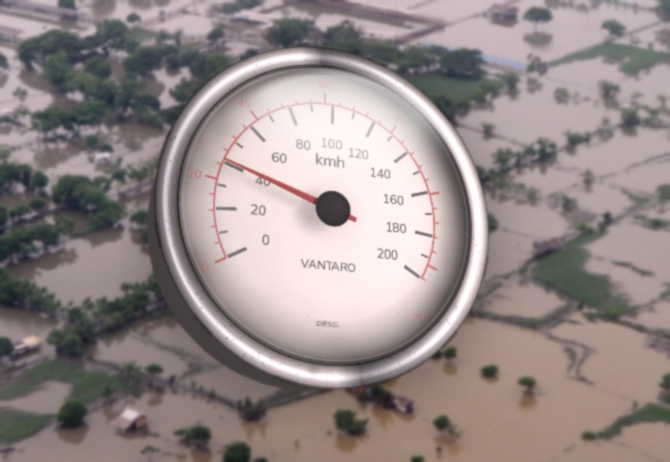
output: km/h 40
